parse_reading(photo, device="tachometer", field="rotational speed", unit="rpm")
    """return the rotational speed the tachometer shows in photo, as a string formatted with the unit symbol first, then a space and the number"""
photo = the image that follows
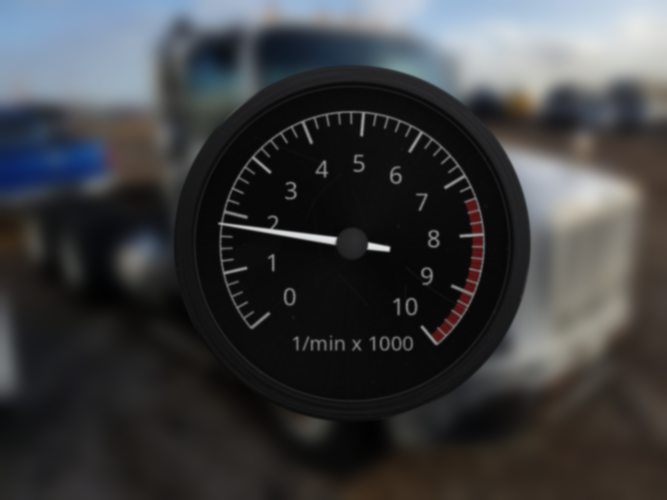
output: rpm 1800
